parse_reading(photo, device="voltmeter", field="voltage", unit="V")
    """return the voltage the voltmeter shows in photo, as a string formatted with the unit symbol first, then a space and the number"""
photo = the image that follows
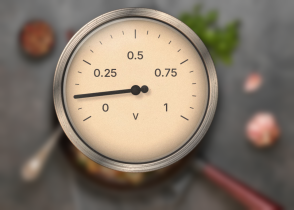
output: V 0.1
